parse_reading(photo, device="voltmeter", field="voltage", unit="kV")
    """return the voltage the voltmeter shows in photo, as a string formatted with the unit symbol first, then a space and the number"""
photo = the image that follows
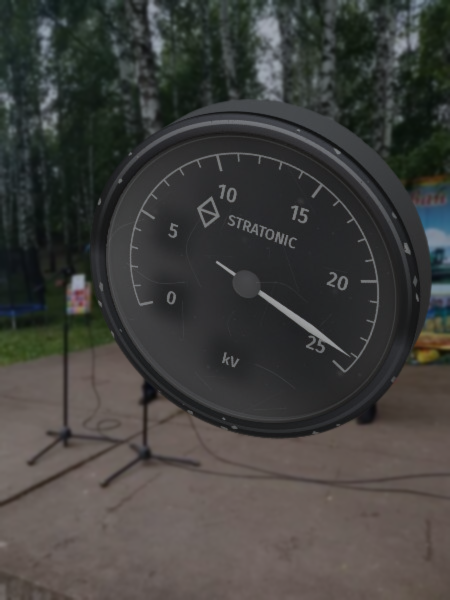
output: kV 24
